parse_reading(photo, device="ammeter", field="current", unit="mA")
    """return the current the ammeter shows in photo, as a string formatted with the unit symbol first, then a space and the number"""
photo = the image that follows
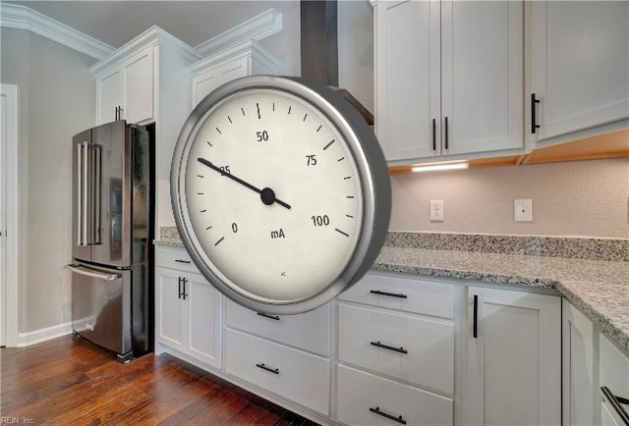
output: mA 25
